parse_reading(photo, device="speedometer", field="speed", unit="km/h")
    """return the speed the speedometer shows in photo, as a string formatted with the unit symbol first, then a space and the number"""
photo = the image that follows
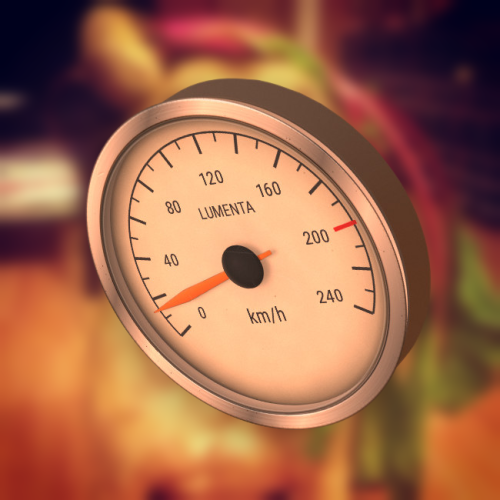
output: km/h 15
